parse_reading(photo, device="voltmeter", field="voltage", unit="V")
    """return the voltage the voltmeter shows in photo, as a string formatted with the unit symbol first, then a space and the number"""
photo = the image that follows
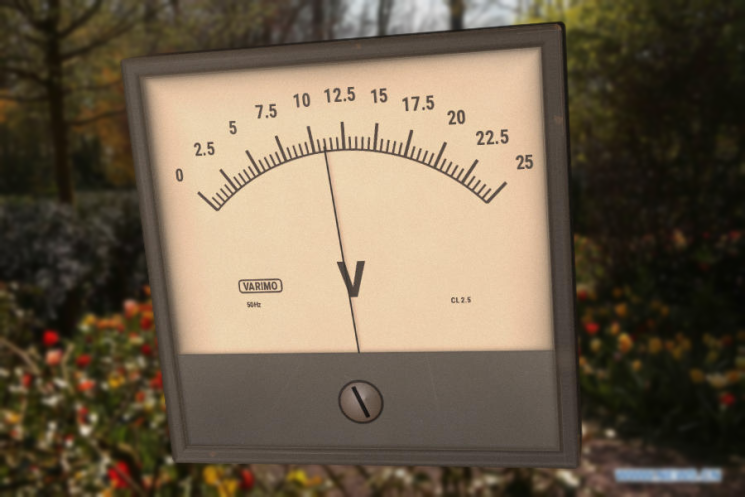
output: V 11
